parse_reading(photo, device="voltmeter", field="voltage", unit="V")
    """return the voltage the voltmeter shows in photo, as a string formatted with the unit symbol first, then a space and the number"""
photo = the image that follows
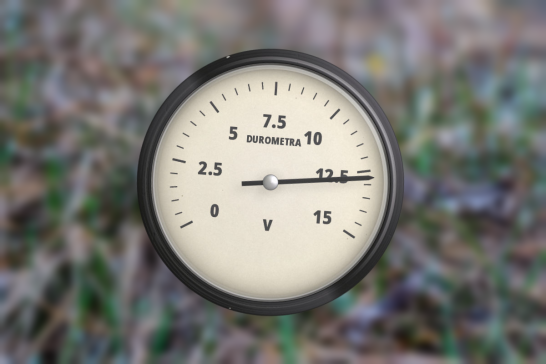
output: V 12.75
